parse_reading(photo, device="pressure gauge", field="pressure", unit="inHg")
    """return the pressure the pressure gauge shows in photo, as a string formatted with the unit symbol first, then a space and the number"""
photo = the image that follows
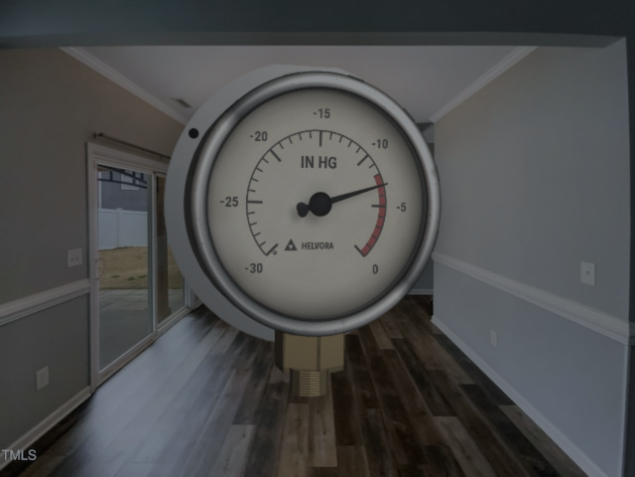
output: inHg -7
